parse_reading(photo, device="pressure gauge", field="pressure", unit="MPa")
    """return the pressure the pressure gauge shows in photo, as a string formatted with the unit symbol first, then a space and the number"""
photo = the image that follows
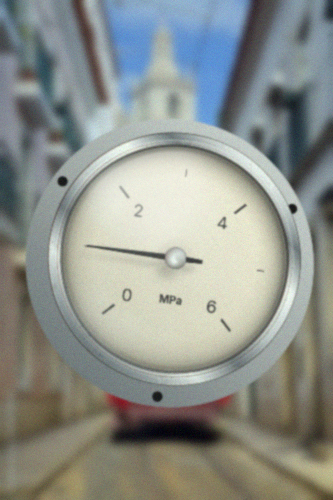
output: MPa 1
